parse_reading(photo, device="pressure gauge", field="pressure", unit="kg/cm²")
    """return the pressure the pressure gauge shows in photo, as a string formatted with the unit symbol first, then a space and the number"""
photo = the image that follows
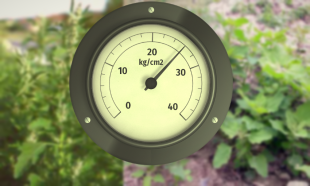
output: kg/cm² 26
